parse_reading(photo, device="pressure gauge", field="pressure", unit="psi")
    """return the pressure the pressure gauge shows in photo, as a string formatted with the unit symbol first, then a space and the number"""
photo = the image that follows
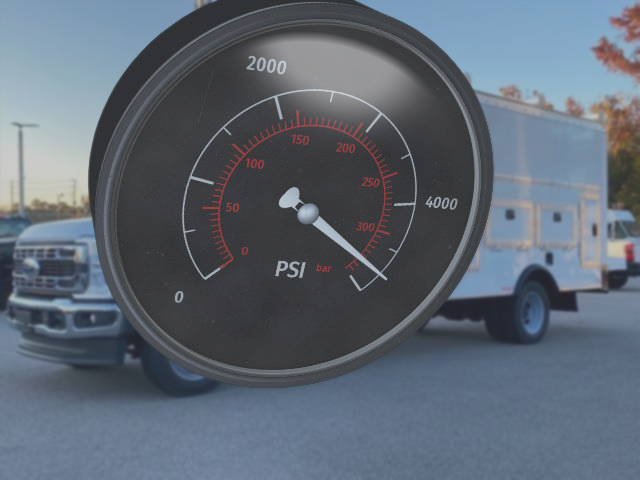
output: psi 4750
